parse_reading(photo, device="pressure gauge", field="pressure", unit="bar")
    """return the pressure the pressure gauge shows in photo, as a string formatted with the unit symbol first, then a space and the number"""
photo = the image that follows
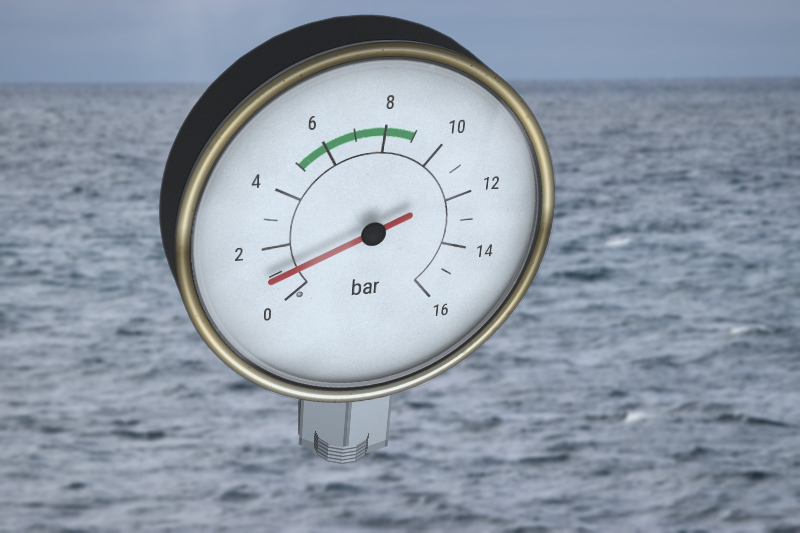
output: bar 1
